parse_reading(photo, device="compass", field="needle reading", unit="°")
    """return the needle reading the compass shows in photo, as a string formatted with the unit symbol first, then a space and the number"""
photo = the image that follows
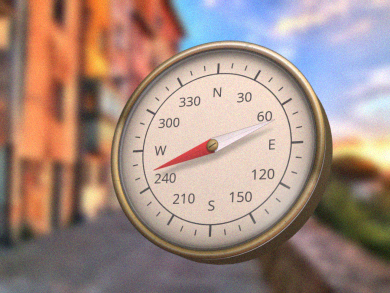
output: ° 250
